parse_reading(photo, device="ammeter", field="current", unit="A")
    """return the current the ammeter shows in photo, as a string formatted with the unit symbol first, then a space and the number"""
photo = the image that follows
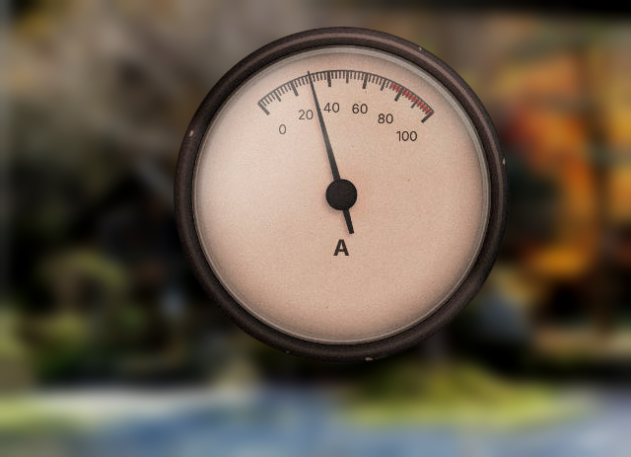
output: A 30
